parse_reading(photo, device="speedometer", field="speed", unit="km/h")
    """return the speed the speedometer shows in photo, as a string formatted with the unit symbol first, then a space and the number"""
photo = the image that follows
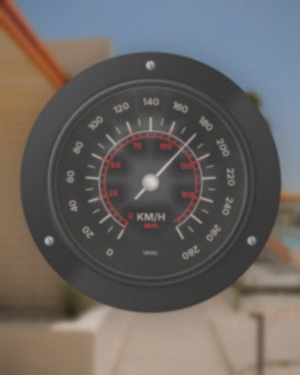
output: km/h 180
